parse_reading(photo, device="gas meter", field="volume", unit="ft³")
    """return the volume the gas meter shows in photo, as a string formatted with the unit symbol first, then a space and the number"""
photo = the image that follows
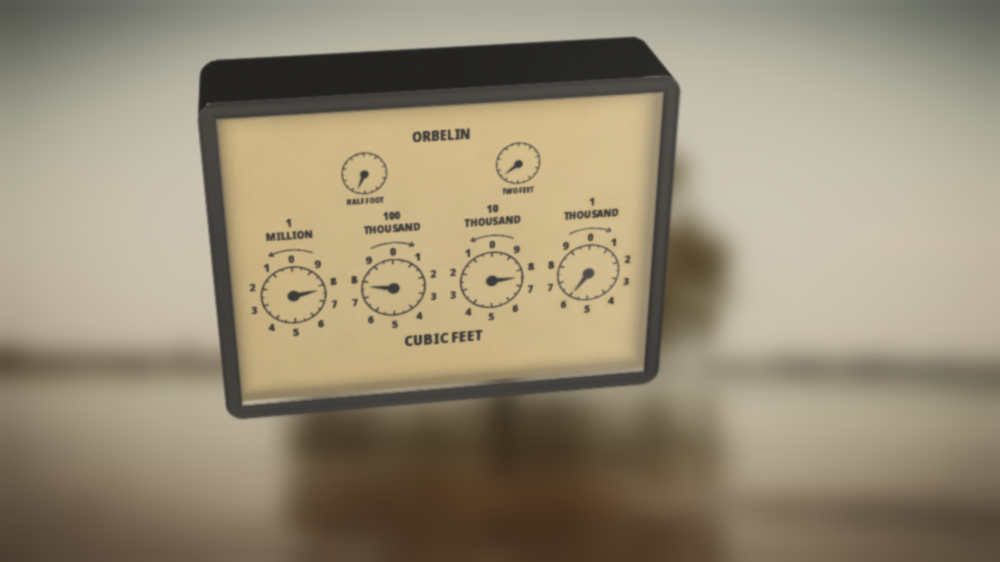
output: ft³ 777600
